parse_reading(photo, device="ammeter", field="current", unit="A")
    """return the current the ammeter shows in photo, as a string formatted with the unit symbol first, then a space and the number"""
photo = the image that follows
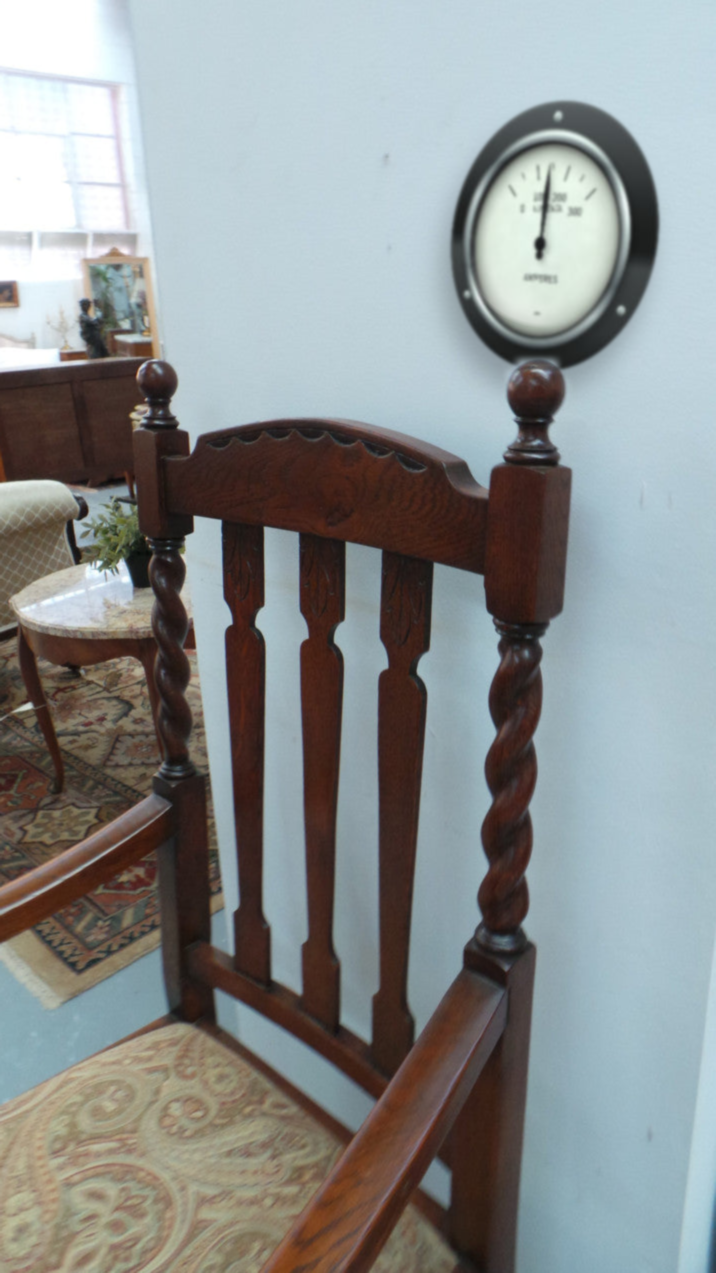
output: A 150
